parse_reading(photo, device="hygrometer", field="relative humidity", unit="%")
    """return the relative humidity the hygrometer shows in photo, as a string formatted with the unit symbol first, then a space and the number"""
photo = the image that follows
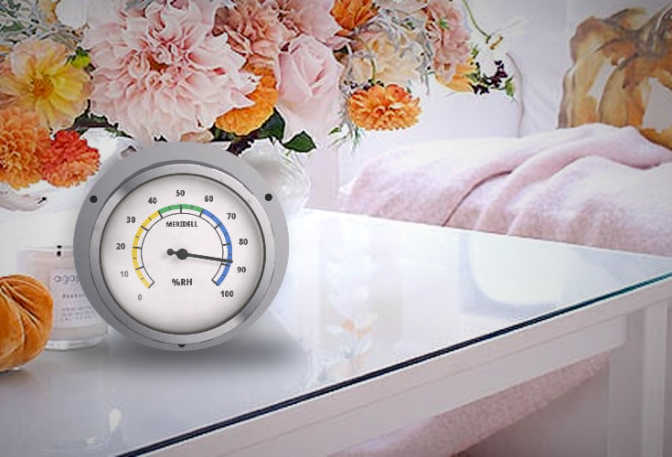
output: % 87.5
